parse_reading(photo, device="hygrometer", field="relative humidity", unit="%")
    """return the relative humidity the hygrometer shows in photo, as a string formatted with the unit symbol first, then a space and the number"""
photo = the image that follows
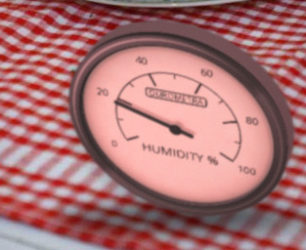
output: % 20
